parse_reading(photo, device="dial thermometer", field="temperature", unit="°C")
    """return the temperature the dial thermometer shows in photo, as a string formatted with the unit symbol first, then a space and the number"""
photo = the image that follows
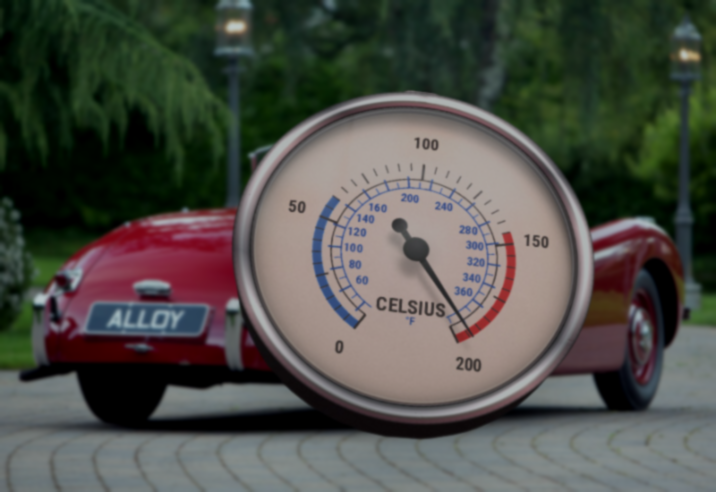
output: °C 195
